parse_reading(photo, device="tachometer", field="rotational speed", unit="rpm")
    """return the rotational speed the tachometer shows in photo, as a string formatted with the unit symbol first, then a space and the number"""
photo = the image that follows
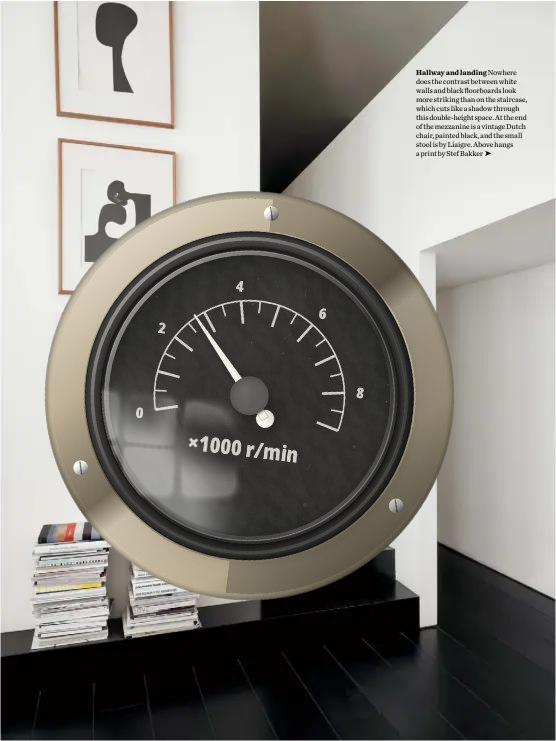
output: rpm 2750
